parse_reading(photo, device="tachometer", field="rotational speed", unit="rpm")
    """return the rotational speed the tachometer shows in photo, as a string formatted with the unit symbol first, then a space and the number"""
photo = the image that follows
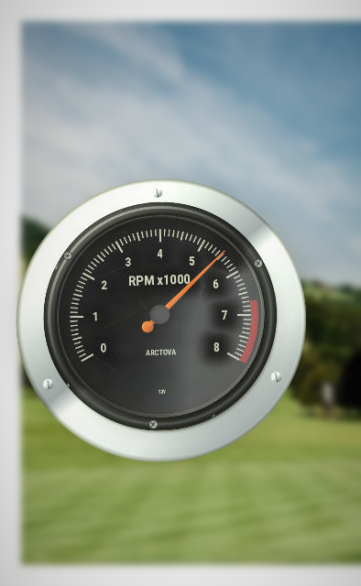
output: rpm 5500
